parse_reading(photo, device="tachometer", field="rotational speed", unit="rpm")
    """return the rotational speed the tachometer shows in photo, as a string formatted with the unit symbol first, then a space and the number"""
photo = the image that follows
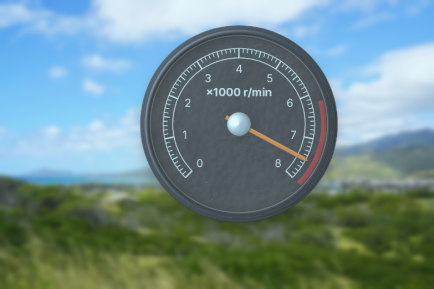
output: rpm 7500
